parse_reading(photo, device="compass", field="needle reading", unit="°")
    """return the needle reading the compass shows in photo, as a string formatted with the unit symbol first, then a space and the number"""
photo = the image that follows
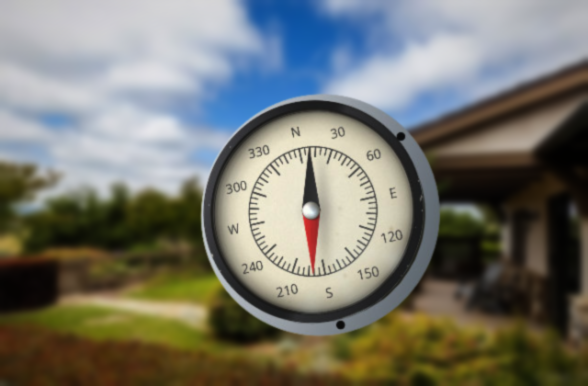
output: ° 190
